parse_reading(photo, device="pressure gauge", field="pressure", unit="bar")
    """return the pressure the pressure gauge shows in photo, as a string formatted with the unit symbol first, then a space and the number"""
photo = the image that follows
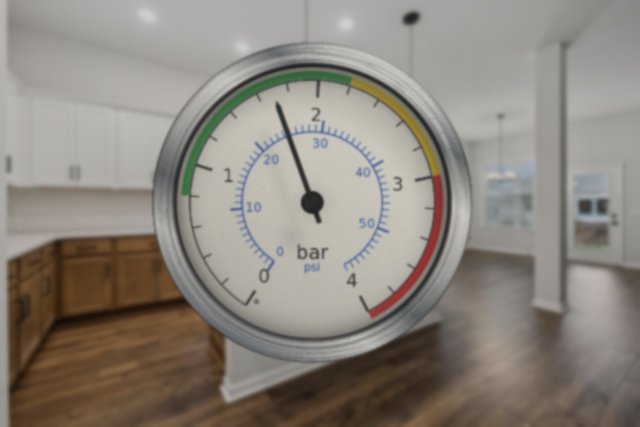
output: bar 1.7
